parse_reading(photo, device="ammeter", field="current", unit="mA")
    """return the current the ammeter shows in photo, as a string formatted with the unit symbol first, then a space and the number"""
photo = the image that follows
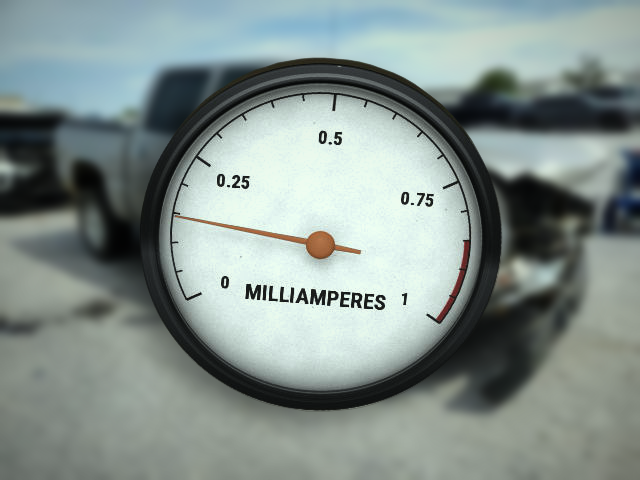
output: mA 0.15
